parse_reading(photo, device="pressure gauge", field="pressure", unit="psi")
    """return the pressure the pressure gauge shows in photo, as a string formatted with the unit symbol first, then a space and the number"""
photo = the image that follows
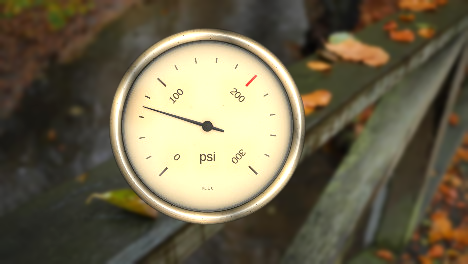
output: psi 70
